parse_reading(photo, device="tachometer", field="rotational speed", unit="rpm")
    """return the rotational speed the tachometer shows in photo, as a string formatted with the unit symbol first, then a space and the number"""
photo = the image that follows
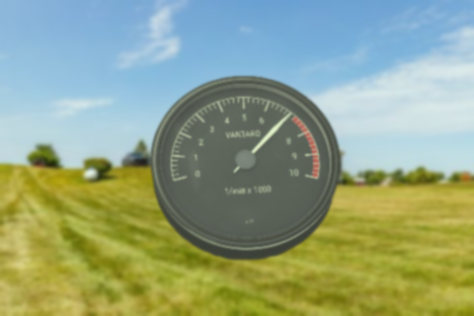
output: rpm 7000
